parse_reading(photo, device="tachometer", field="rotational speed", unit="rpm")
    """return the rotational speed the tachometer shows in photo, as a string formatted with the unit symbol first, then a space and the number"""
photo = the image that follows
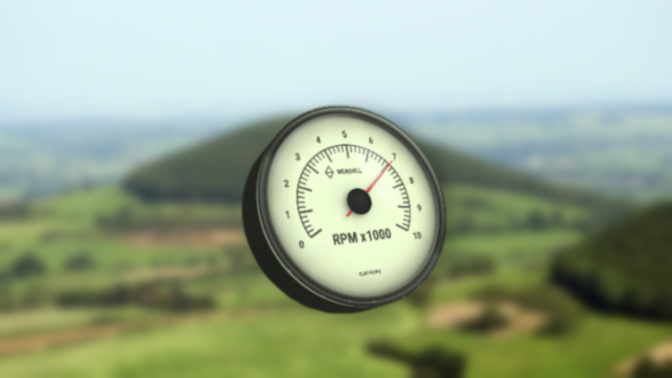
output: rpm 7000
